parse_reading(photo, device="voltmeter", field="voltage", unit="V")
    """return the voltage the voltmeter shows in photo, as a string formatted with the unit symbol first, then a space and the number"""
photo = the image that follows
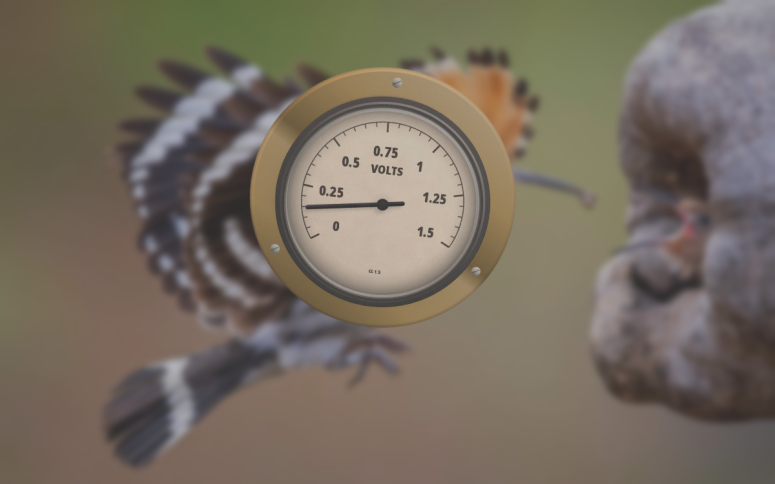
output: V 0.15
